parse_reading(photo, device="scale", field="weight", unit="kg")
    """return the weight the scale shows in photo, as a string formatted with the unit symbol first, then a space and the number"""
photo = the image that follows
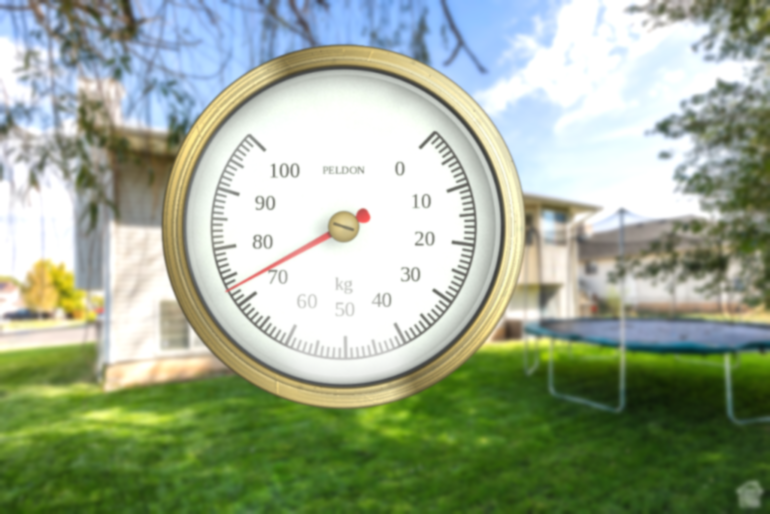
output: kg 73
